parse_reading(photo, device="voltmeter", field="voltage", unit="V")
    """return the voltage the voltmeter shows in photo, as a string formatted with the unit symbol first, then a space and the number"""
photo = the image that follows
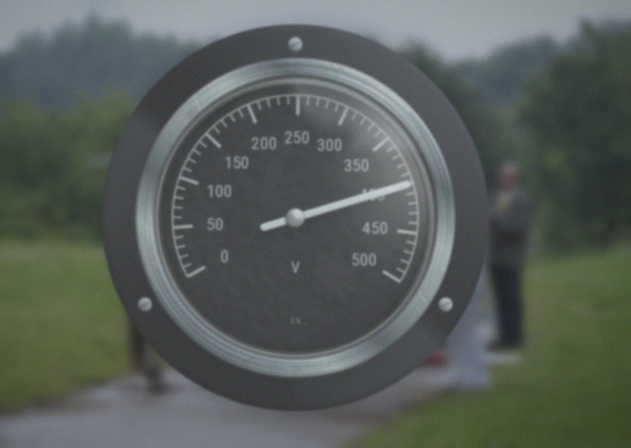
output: V 400
